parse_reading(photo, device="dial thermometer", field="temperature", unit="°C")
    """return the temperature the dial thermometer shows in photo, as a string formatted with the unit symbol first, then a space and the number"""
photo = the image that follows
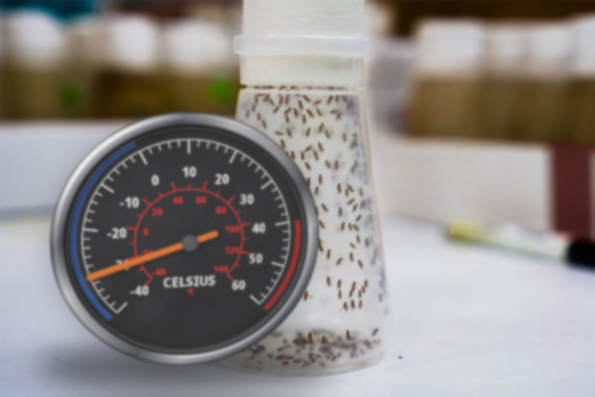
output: °C -30
